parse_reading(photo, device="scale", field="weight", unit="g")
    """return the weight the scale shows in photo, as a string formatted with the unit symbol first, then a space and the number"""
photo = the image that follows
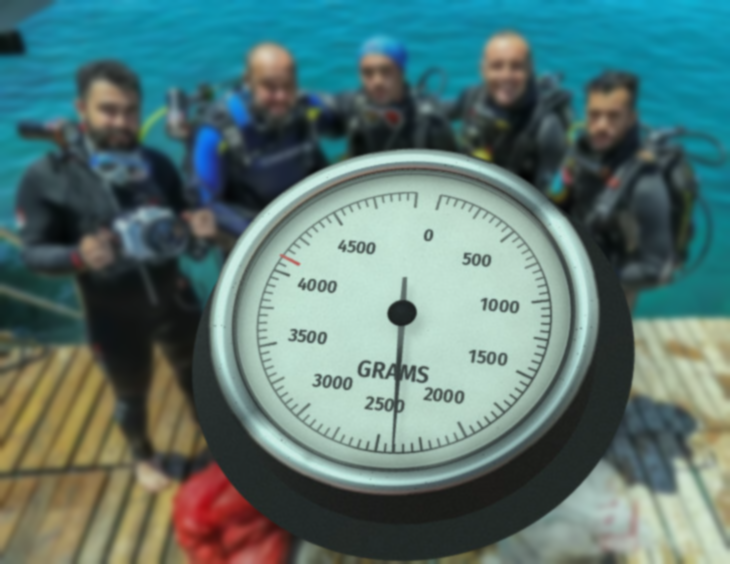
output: g 2400
